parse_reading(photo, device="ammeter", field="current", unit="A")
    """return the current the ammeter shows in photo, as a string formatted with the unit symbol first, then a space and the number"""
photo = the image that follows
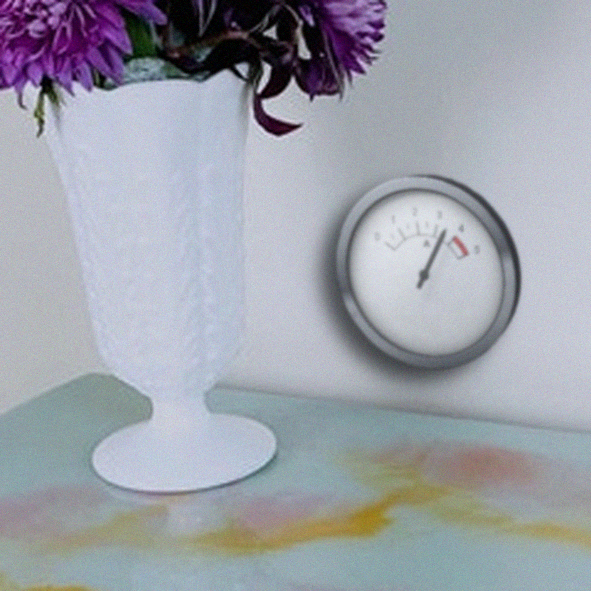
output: A 3.5
